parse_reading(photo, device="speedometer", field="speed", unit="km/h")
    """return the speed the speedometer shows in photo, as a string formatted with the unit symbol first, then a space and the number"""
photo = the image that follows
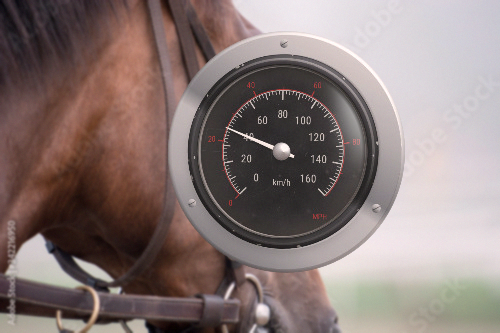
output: km/h 40
